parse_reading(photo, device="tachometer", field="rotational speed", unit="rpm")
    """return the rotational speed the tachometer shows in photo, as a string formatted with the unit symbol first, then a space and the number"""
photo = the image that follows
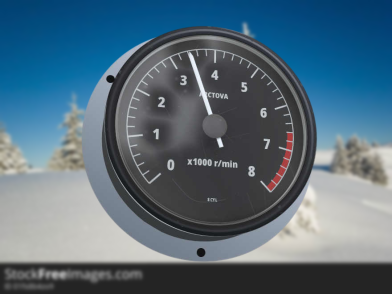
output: rpm 3400
